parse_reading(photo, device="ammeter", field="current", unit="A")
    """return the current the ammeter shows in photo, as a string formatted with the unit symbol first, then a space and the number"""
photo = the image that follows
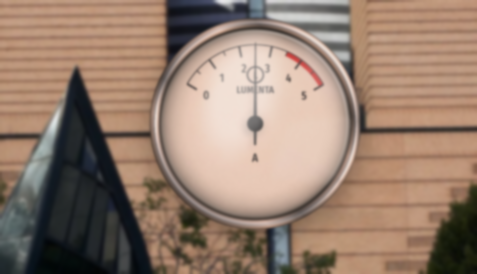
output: A 2.5
